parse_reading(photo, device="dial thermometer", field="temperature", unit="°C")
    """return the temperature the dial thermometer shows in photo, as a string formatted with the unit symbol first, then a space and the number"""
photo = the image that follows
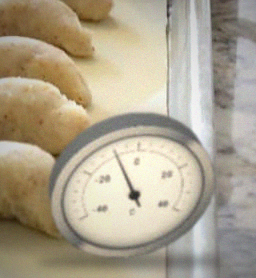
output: °C -8
